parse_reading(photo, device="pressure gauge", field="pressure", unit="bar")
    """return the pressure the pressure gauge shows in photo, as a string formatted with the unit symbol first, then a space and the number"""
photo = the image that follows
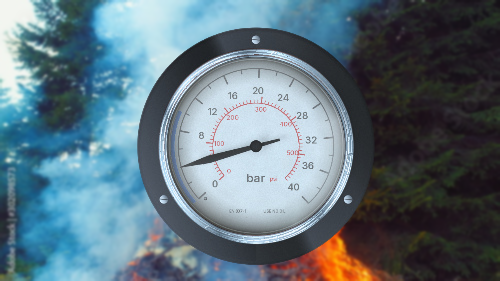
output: bar 4
